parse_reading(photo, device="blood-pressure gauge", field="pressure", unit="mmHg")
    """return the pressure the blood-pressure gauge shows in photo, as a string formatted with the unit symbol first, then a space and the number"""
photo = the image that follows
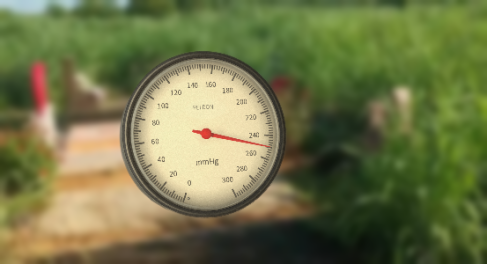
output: mmHg 250
